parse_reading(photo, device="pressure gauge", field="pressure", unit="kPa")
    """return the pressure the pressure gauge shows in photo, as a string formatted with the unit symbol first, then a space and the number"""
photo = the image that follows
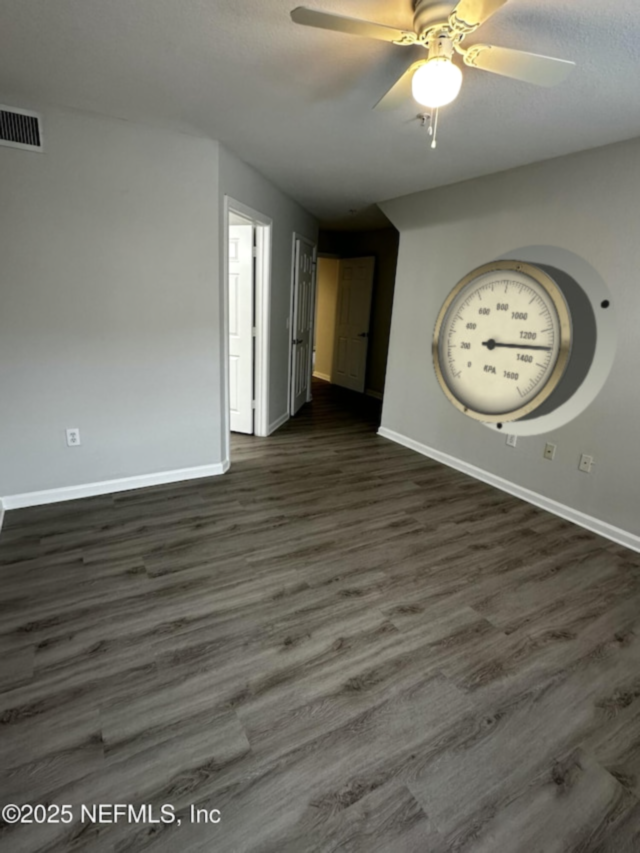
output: kPa 1300
